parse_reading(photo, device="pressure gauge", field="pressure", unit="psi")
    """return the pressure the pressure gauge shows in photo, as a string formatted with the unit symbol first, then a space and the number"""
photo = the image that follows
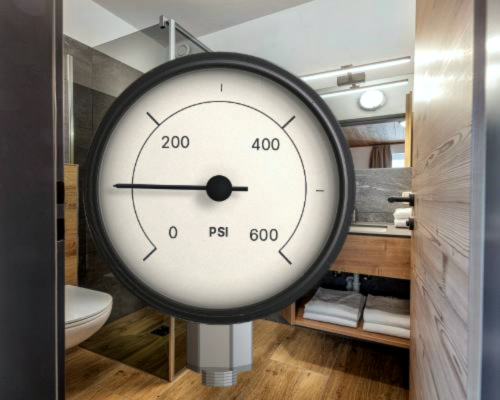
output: psi 100
